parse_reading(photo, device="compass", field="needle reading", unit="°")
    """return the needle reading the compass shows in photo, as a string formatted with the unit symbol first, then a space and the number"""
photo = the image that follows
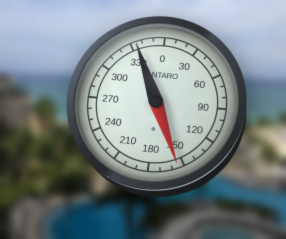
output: ° 155
